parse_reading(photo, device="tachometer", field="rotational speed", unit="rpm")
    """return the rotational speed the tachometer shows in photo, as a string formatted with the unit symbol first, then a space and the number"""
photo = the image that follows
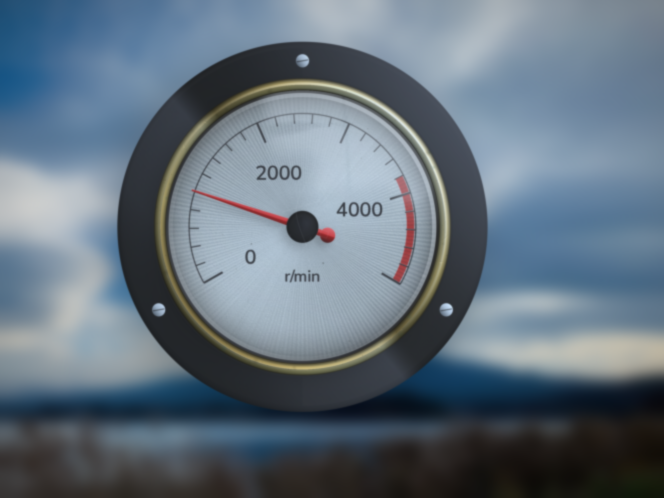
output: rpm 1000
